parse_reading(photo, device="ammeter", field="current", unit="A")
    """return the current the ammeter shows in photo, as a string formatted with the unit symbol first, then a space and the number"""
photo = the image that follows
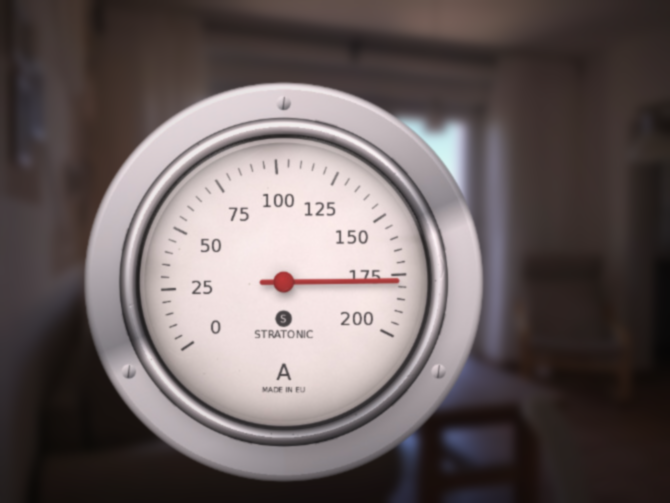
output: A 177.5
